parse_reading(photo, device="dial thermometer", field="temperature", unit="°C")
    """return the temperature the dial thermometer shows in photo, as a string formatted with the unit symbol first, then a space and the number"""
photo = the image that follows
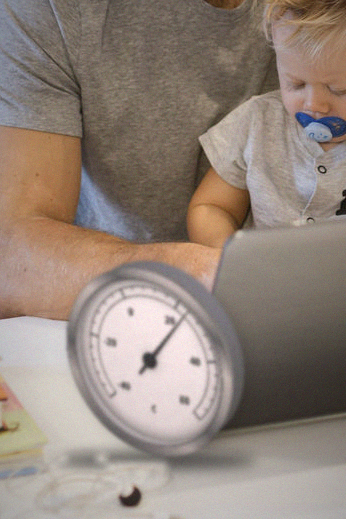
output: °C 24
